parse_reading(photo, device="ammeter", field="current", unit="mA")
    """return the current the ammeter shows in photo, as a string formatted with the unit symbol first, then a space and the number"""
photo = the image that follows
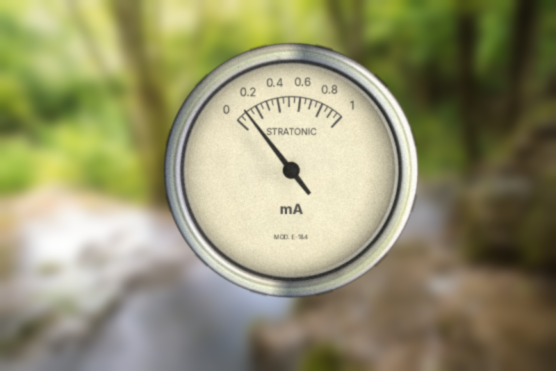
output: mA 0.1
